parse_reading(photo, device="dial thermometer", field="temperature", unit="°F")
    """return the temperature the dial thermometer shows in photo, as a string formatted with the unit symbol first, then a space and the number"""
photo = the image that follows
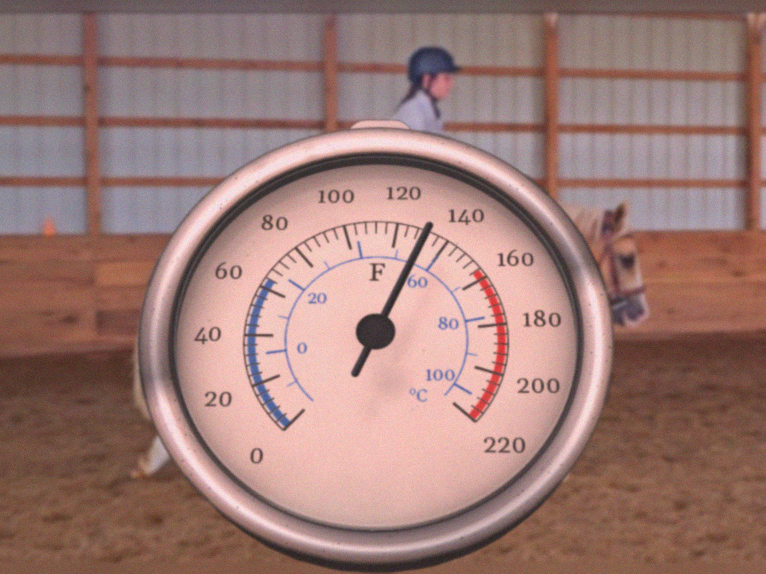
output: °F 132
